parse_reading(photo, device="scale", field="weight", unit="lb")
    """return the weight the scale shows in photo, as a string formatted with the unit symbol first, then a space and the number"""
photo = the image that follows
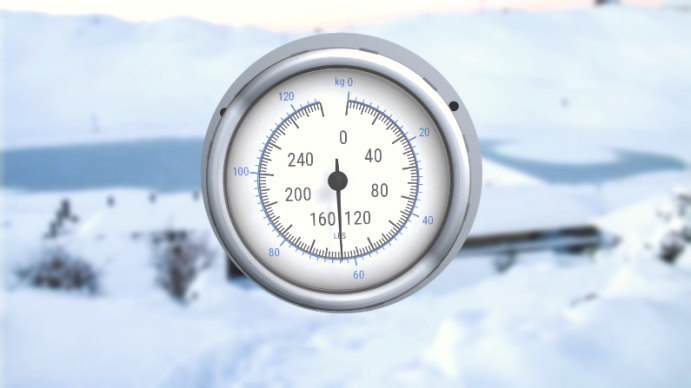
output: lb 140
